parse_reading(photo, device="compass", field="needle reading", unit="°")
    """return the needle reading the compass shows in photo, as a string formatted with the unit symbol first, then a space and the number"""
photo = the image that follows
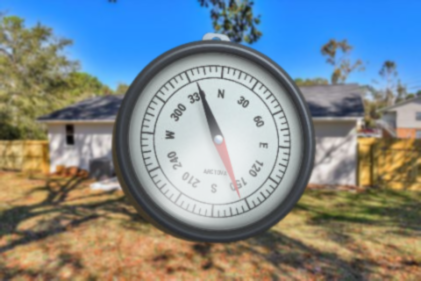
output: ° 155
